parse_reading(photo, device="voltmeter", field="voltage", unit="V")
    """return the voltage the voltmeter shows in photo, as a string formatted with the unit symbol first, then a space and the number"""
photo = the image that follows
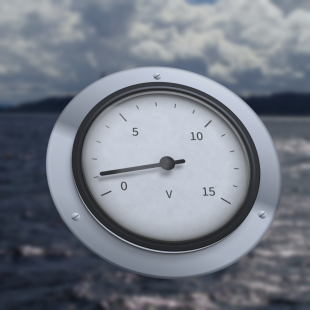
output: V 1
